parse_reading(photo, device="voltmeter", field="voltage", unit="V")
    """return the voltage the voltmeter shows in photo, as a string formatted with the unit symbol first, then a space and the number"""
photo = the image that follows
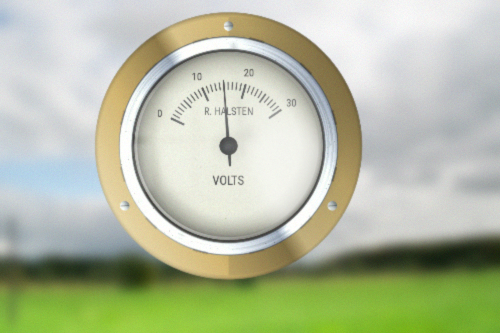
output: V 15
